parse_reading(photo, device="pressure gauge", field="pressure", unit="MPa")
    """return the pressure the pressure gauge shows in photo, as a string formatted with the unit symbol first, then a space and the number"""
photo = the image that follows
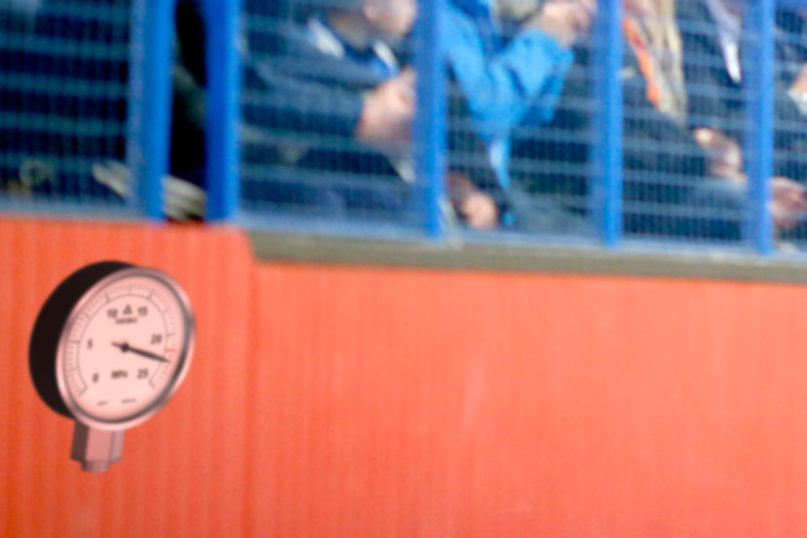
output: MPa 22.5
